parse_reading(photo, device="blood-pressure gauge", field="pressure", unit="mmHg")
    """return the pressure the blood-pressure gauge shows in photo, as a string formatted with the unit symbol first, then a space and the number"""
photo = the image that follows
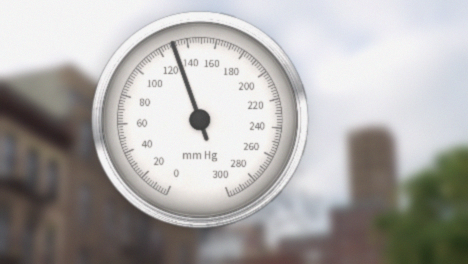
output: mmHg 130
